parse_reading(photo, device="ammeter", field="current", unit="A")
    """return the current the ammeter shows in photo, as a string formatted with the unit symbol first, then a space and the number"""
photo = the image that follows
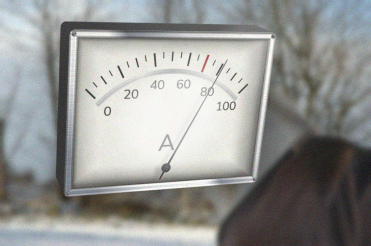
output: A 80
